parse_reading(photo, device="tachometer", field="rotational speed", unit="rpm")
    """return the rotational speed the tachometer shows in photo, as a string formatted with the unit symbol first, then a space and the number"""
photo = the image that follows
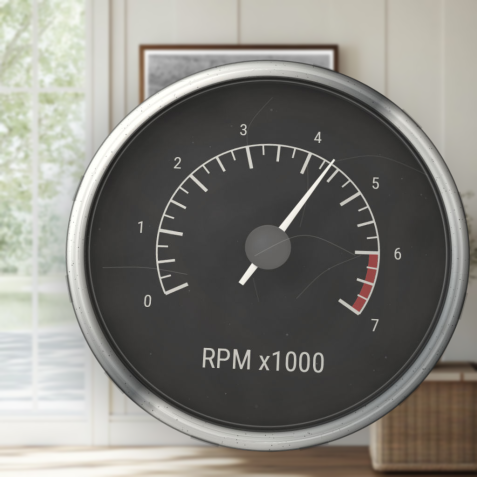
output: rpm 4375
